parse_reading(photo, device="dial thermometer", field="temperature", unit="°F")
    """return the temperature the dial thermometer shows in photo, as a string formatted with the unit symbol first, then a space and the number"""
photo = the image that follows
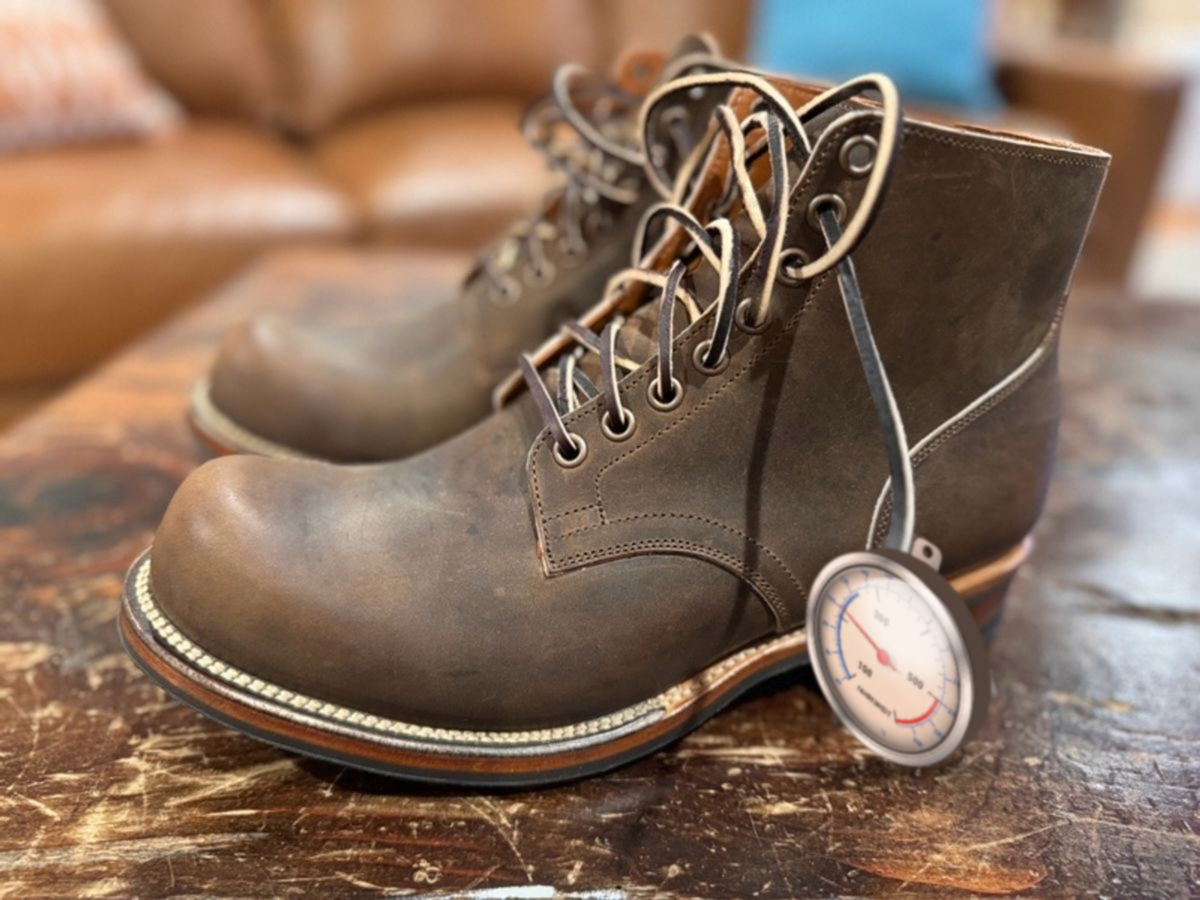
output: °F 220
